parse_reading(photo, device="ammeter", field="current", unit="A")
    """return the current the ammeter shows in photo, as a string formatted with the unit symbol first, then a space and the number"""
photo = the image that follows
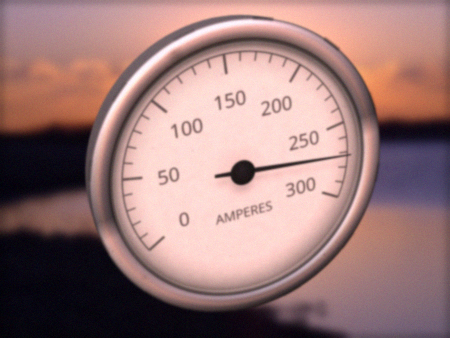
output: A 270
